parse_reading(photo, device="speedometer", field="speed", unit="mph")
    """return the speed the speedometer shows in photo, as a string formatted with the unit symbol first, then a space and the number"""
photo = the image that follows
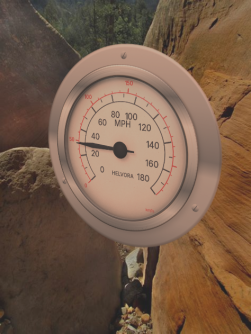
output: mph 30
